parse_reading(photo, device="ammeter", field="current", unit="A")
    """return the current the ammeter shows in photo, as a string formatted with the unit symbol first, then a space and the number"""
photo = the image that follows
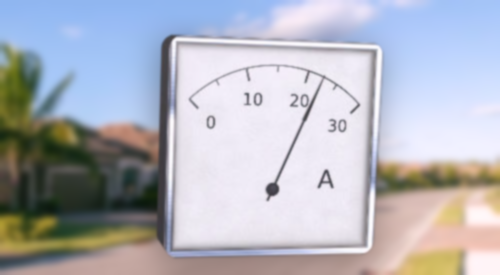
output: A 22.5
